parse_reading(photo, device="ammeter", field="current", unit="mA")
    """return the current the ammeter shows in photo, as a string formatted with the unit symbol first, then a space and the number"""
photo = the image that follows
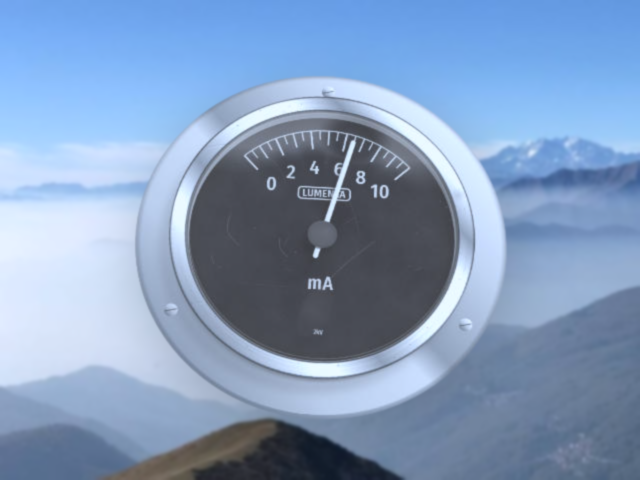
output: mA 6.5
